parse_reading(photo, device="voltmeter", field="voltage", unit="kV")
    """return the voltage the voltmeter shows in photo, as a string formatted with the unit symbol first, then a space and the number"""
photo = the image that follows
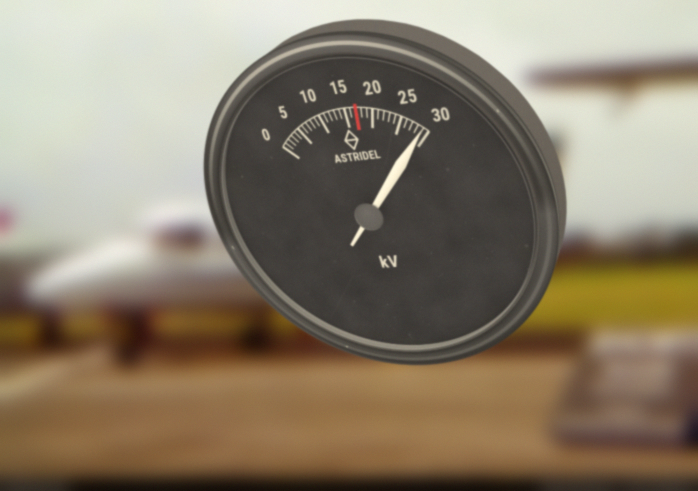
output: kV 29
